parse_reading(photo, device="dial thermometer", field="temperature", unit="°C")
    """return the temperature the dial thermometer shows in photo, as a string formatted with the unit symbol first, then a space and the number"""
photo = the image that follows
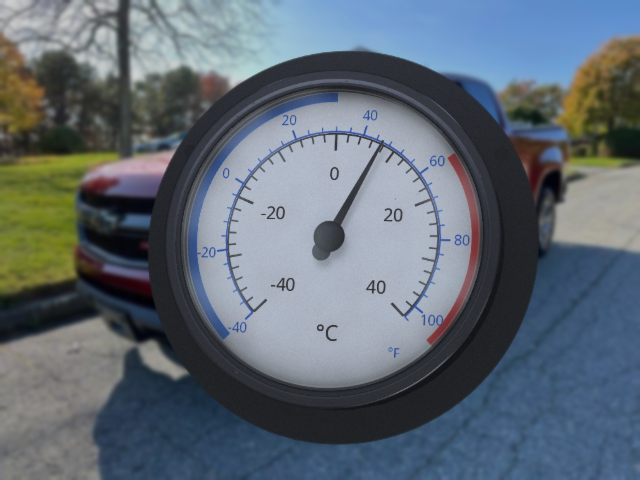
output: °C 8
